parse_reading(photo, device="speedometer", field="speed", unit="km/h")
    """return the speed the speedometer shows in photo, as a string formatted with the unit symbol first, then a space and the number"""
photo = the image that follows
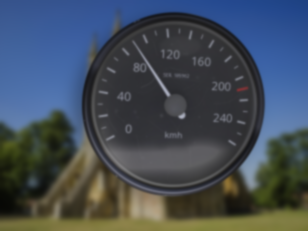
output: km/h 90
